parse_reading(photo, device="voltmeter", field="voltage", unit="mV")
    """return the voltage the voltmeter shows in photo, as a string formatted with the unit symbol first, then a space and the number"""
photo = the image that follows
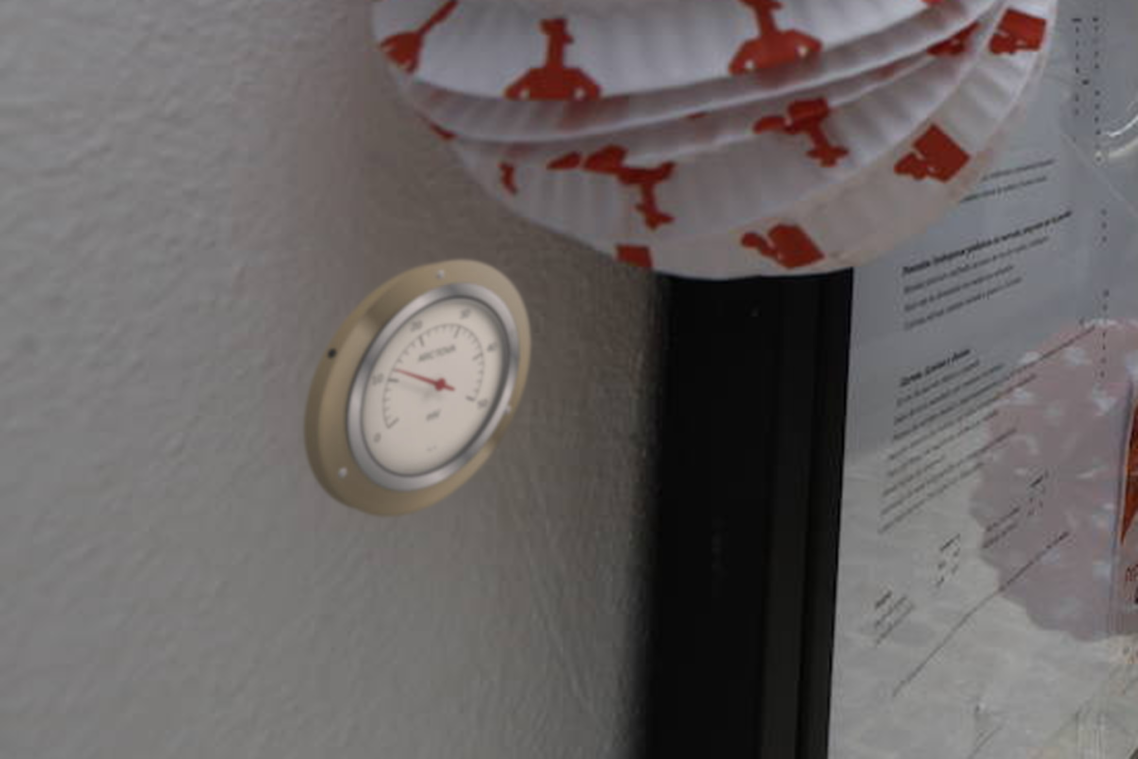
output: mV 12
